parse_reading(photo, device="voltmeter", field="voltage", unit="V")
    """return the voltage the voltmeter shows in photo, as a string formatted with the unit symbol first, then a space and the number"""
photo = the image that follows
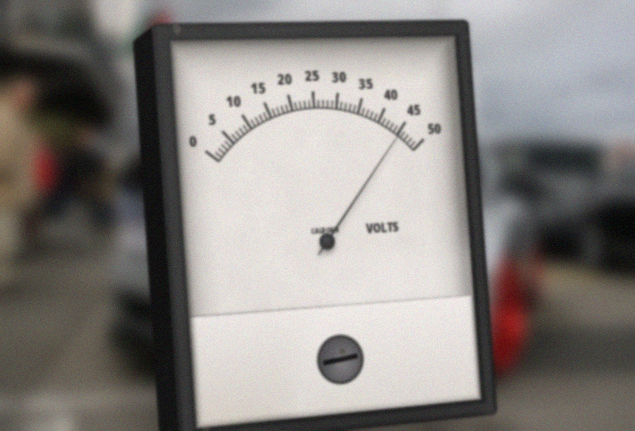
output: V 45
